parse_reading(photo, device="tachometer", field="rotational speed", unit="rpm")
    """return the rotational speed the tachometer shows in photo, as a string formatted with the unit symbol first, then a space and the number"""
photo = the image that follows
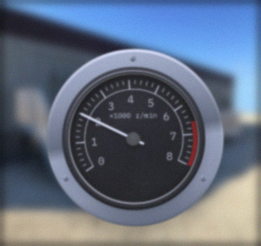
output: rpm 2000
